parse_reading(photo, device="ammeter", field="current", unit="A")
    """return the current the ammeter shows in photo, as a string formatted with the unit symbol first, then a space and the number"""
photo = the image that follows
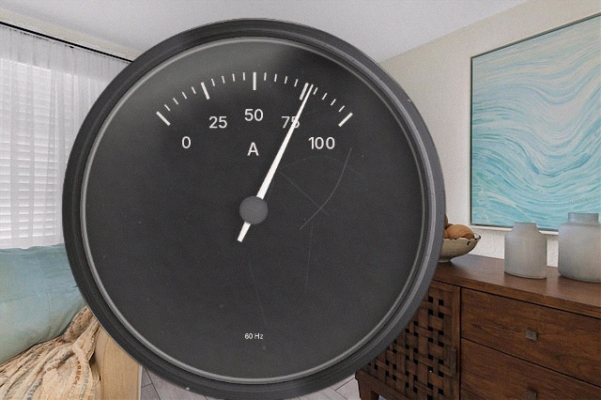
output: A 77.5
